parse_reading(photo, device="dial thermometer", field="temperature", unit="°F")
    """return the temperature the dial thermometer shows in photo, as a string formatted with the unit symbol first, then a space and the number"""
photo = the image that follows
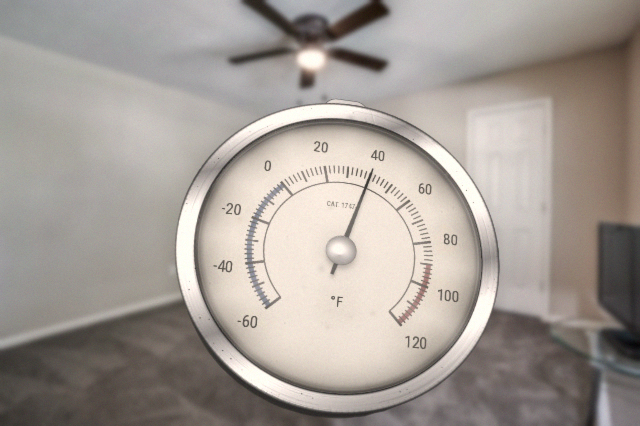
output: °F 40
